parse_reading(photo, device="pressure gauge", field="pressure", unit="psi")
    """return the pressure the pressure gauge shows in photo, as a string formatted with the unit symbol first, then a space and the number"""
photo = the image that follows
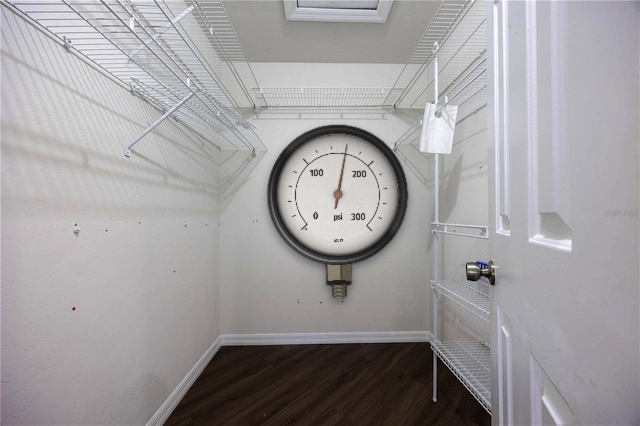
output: psi 160
